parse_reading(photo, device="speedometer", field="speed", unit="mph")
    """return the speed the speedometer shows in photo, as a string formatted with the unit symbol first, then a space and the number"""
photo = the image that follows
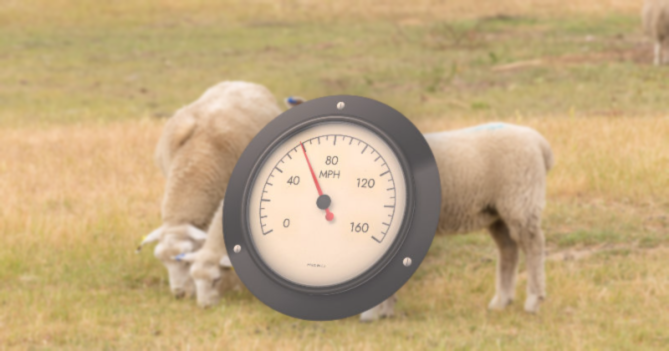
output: mph 60
